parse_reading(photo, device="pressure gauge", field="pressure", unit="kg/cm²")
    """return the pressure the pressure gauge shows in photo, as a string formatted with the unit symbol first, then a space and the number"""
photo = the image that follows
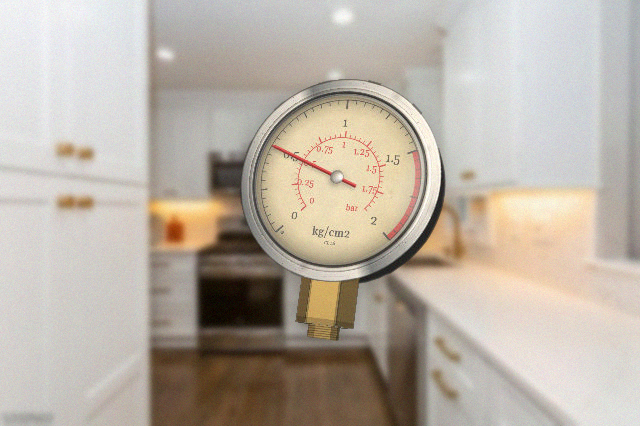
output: kg/cm² 0.5
